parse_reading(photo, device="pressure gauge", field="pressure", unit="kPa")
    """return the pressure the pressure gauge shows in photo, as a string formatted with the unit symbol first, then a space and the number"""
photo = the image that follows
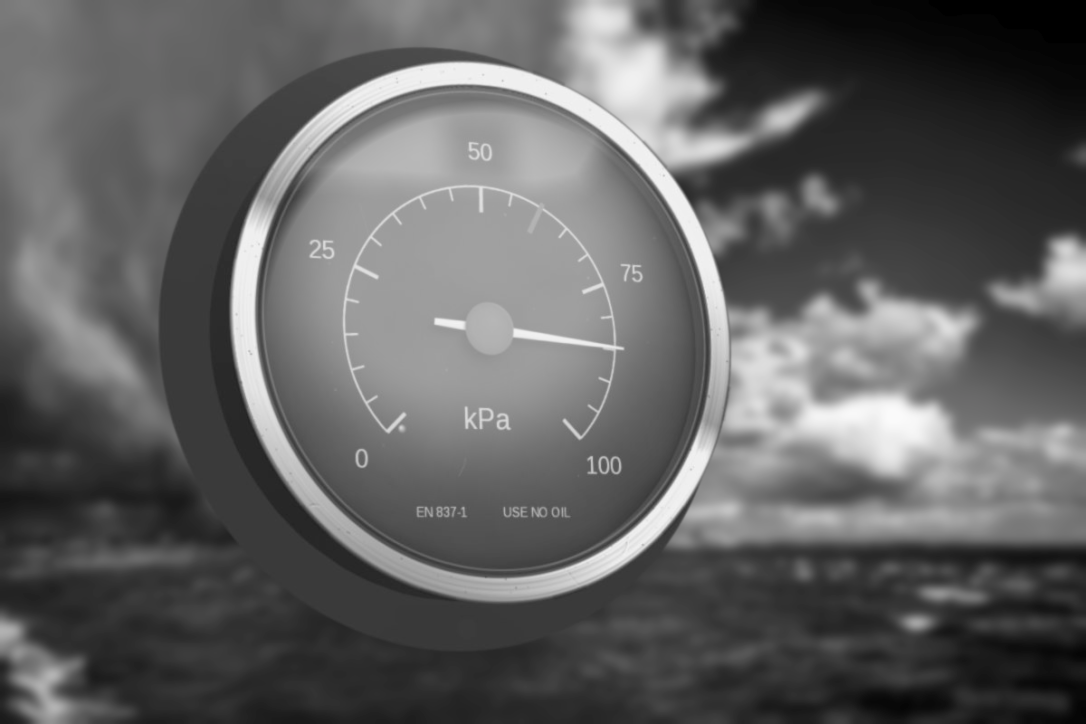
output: kPa 85
